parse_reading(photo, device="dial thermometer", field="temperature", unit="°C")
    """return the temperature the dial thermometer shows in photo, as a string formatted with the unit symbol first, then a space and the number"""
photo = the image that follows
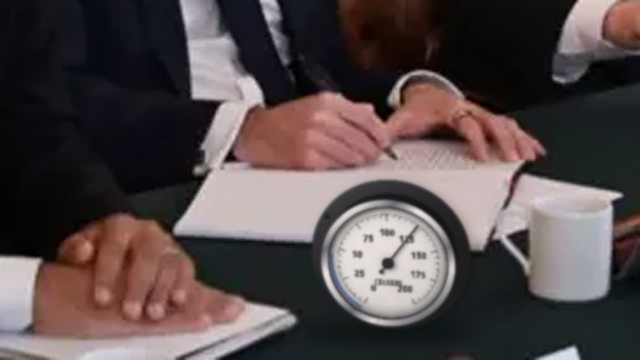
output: °C 125
